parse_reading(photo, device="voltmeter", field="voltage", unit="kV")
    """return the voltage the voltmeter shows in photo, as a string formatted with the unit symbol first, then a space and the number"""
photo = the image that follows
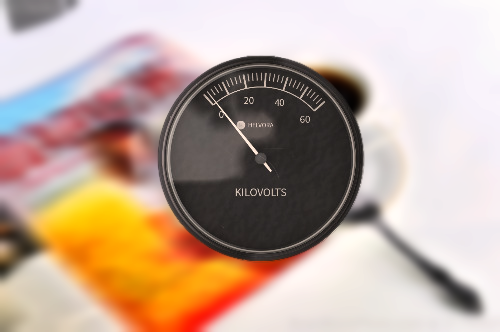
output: kV 2
